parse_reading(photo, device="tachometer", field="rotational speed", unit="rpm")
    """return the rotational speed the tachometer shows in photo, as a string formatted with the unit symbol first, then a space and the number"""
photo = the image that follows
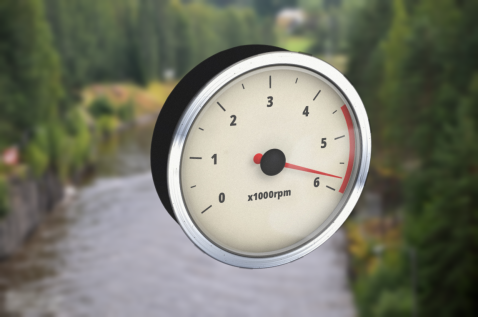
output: rpm 5750
